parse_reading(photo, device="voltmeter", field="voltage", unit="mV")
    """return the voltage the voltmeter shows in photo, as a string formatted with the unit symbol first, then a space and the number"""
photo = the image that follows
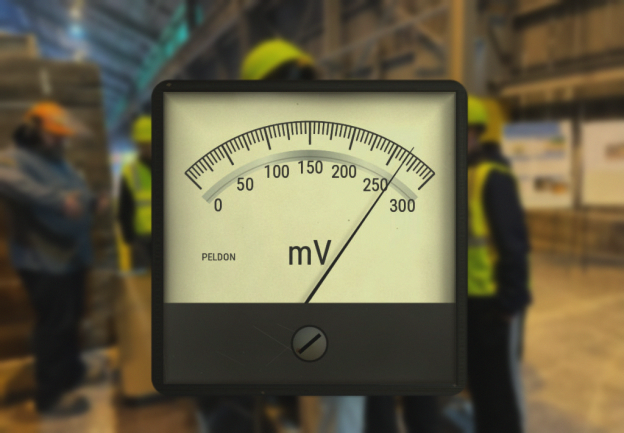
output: mV 265
